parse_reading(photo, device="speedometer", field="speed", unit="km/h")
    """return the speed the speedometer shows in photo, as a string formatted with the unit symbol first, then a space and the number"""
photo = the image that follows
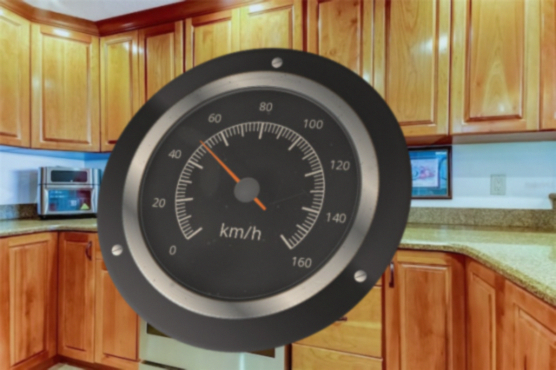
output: km/h 50
